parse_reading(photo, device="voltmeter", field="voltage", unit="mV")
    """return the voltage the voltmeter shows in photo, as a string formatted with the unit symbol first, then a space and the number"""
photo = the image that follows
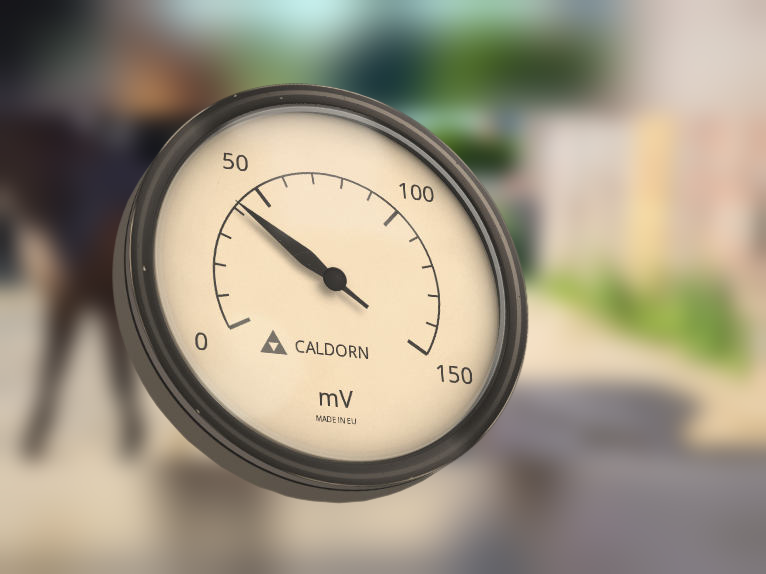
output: mV 40
